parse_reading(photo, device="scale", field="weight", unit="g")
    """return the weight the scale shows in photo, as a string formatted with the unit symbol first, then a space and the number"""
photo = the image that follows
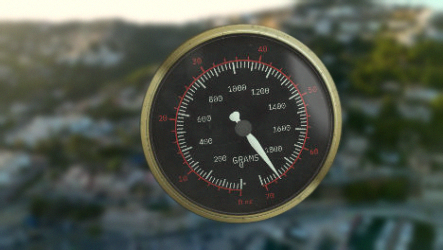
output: g 1900
